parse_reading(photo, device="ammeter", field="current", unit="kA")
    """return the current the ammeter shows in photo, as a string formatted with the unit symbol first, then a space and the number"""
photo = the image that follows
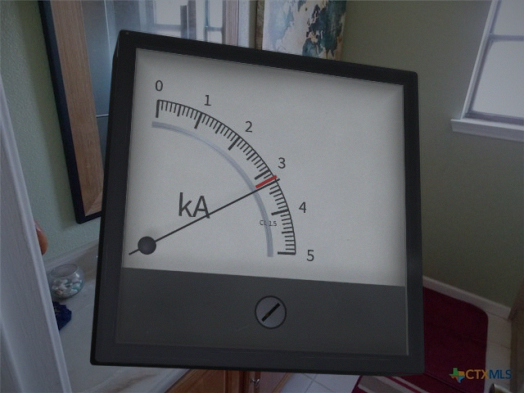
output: kA 3.3
